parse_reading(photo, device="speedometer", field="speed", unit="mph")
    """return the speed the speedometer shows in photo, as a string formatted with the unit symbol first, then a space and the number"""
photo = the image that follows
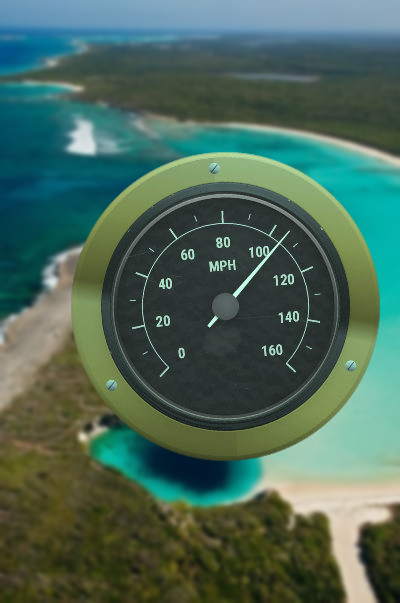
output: mph 105
